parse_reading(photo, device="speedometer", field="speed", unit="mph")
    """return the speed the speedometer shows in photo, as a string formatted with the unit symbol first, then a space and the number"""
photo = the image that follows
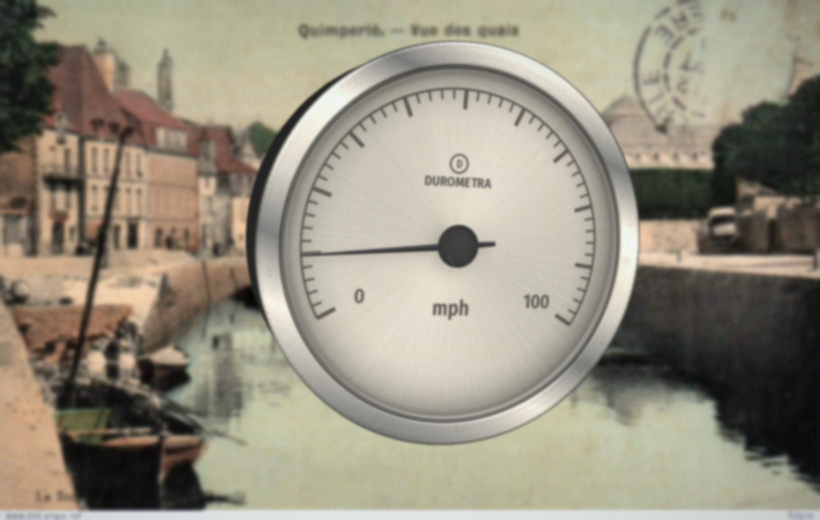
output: mph 10
